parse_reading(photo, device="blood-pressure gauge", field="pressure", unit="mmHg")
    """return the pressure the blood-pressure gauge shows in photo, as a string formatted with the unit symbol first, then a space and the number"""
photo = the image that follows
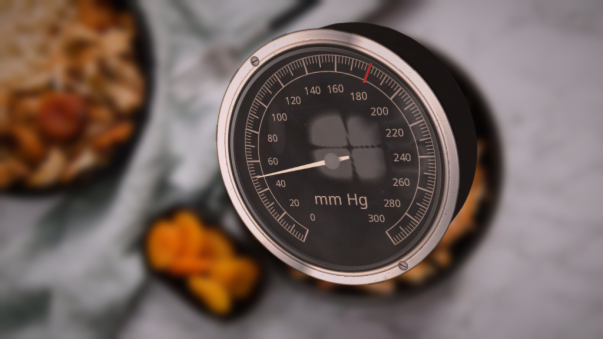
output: mmHg 50
